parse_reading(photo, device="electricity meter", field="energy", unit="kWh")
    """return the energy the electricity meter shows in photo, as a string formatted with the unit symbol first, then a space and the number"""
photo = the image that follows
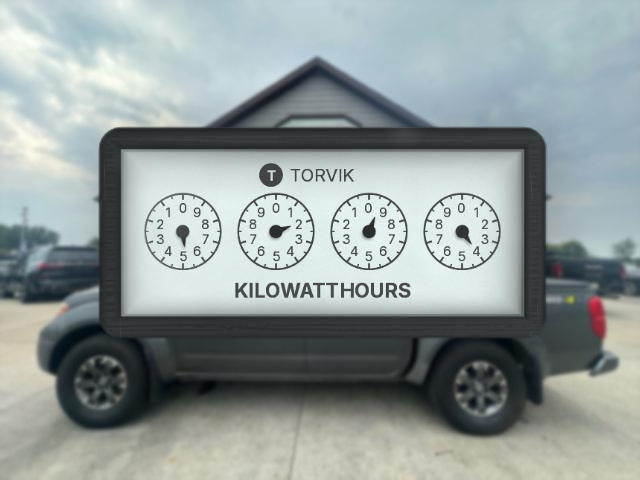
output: kWh 5194
